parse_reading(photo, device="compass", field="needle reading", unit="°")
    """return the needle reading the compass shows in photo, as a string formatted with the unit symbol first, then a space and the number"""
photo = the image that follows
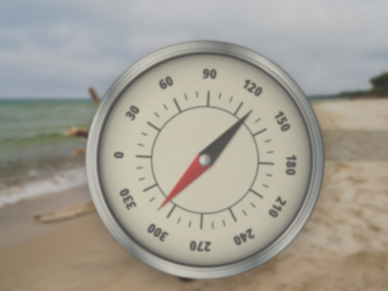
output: ° 310
